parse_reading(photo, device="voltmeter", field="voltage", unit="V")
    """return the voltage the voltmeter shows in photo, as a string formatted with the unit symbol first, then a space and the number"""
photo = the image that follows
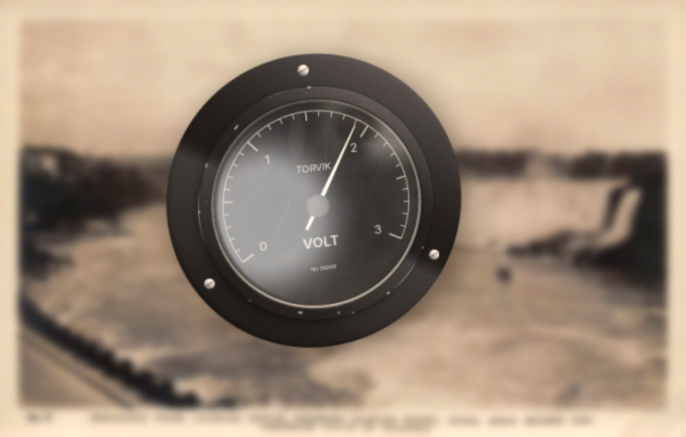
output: V 1.9
